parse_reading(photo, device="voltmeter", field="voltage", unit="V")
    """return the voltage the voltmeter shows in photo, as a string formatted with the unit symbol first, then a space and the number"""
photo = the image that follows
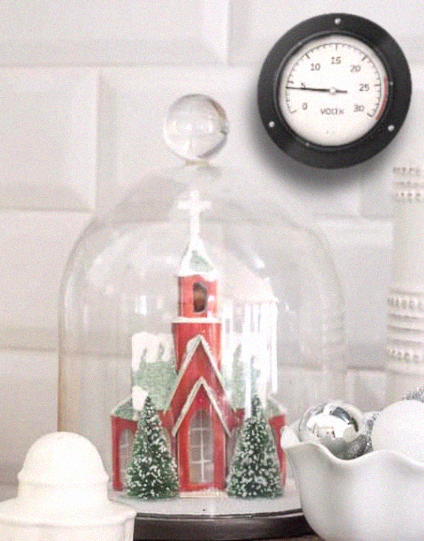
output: V 4
